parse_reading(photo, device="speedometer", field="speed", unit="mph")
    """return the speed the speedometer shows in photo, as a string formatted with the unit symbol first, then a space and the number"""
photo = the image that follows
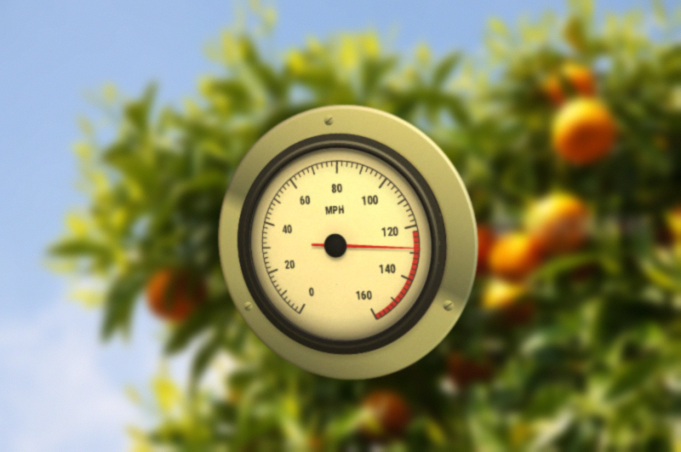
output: mph 128
